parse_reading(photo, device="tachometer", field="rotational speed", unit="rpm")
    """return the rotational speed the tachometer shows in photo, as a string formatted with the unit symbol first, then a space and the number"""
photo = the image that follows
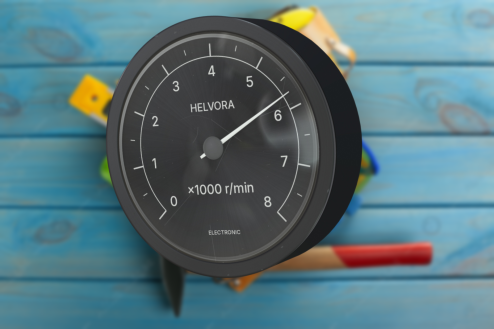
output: rpm 5750
